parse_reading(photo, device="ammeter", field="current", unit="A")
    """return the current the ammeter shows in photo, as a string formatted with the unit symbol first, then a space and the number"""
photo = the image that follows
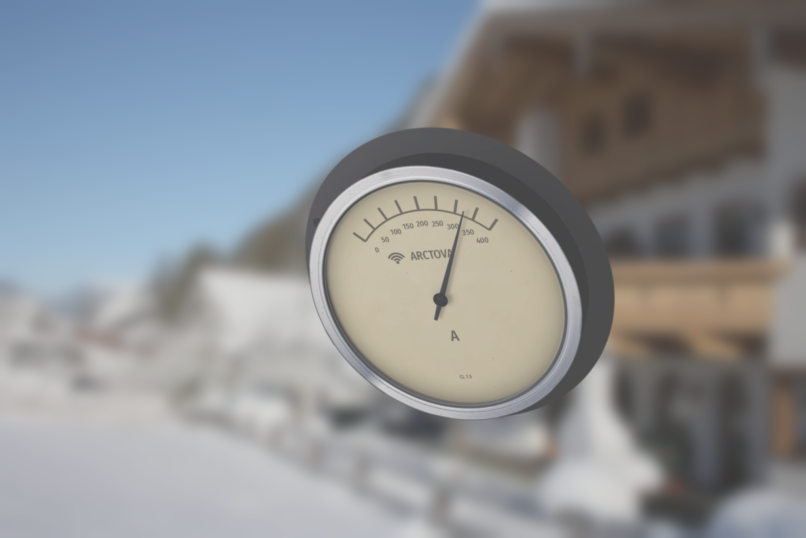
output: A 325
